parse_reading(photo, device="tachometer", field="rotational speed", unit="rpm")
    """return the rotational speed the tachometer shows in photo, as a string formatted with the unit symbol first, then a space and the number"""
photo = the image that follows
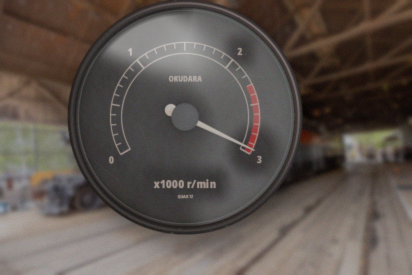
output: rpm 2950
